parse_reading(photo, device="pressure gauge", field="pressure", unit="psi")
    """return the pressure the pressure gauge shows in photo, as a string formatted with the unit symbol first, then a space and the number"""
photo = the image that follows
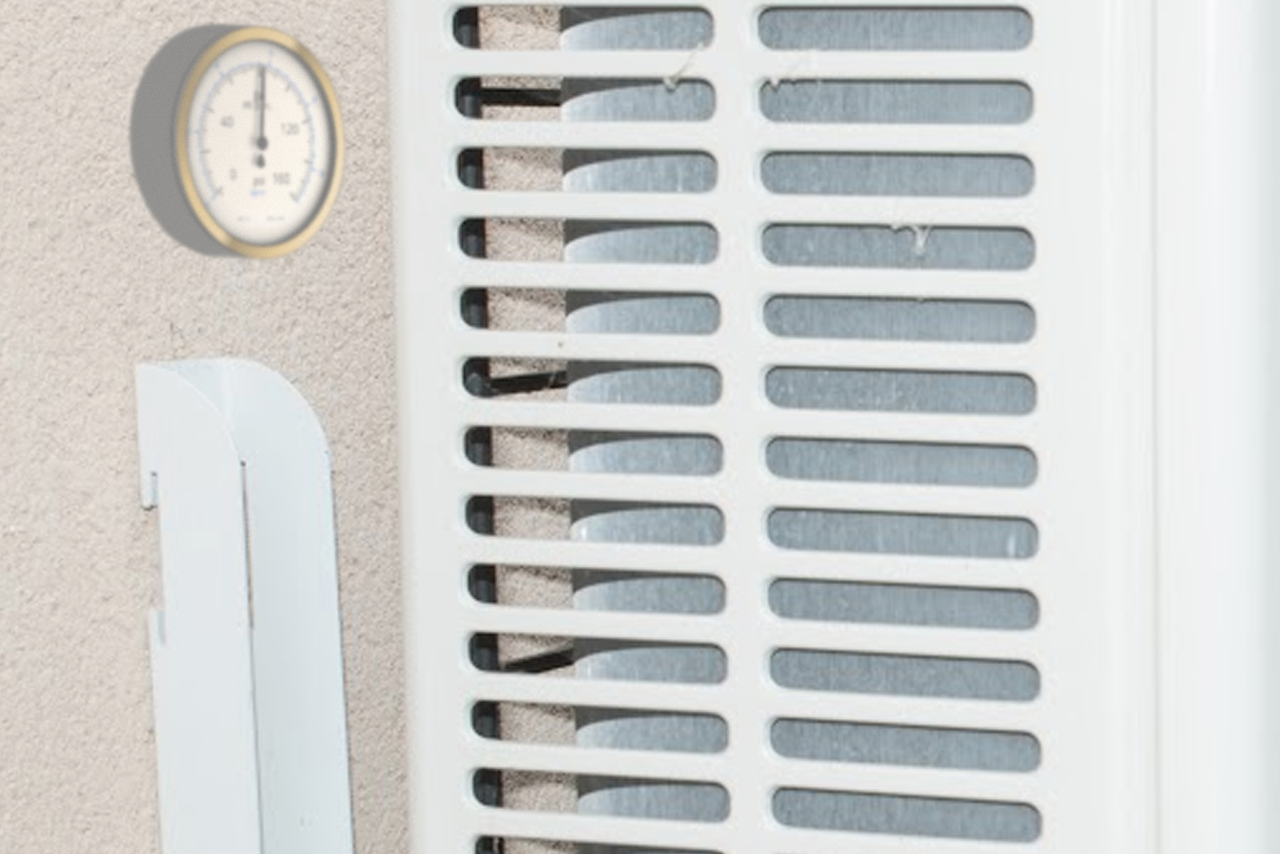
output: psi 80
